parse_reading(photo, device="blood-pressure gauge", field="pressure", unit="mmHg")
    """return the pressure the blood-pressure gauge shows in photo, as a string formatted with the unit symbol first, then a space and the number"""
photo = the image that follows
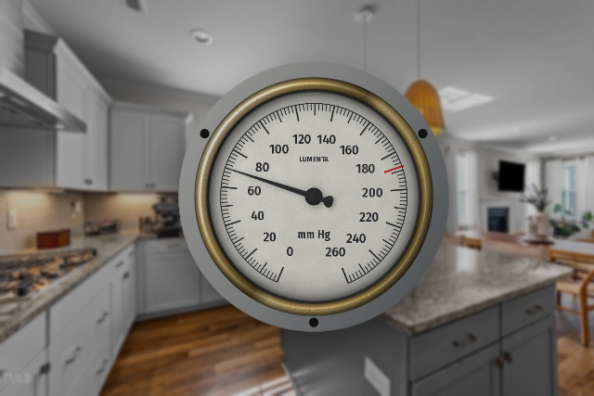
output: mmHg 70
